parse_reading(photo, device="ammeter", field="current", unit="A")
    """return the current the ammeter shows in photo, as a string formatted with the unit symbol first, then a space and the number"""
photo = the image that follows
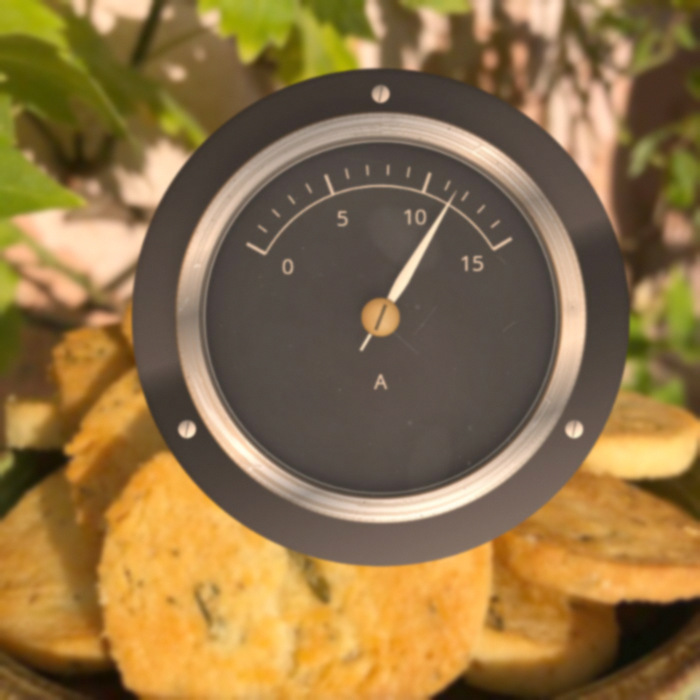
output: A 11.5
